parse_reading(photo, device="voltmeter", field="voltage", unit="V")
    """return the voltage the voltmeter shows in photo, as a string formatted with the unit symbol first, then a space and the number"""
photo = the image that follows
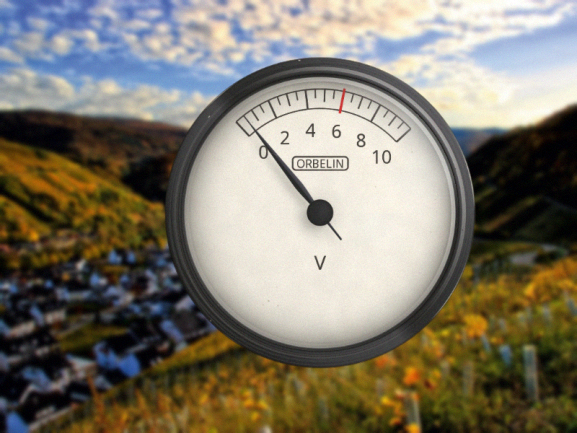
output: V 0.5
